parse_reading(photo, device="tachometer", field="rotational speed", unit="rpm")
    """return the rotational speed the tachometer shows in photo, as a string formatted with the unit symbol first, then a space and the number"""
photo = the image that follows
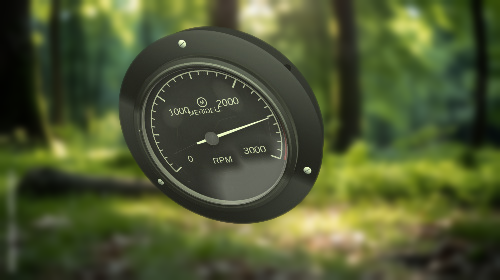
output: rpm 2500
